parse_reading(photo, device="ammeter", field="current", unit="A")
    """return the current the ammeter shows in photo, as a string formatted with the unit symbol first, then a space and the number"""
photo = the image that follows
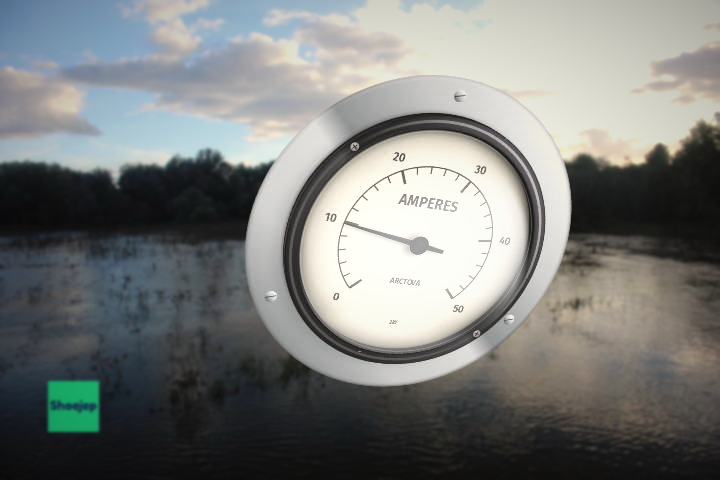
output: A 10
